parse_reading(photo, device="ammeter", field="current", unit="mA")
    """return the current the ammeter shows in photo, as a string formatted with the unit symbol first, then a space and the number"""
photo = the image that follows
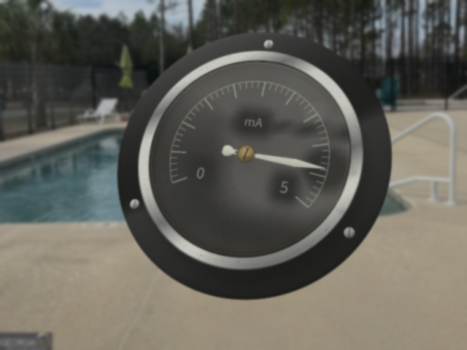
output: mA 4.4
